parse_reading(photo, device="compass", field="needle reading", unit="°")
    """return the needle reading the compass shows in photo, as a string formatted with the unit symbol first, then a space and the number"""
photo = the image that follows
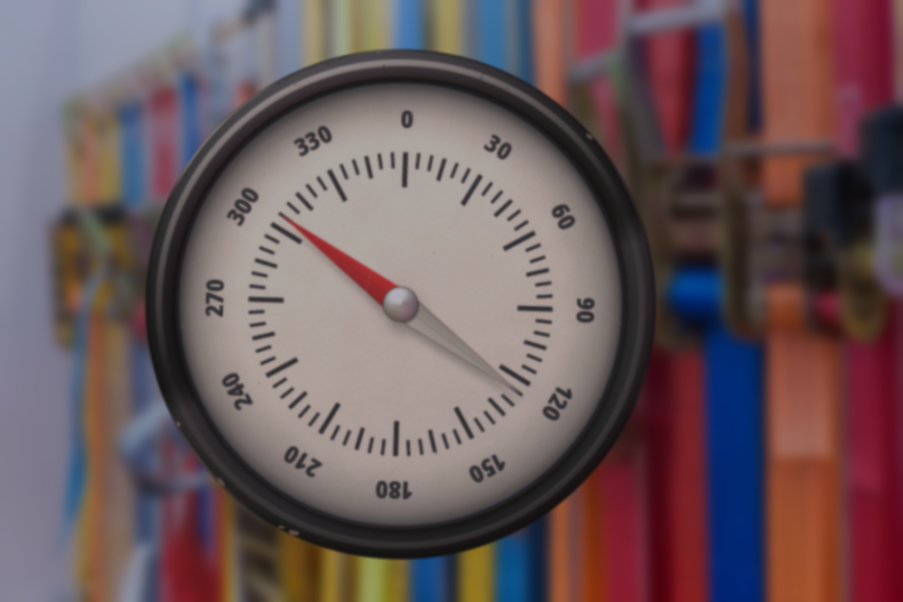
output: ° 305
